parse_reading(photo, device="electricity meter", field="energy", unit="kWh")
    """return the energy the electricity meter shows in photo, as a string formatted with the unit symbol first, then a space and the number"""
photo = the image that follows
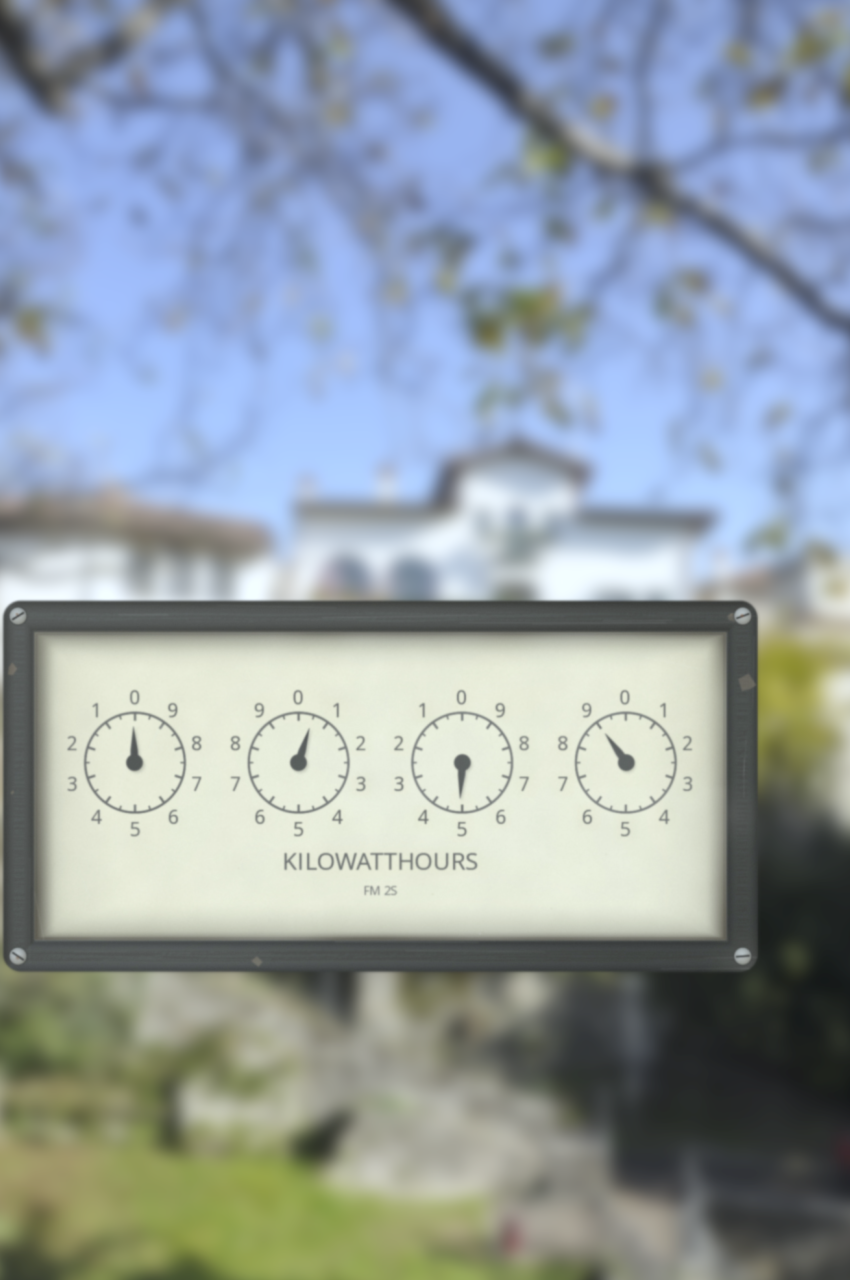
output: kWh 49
